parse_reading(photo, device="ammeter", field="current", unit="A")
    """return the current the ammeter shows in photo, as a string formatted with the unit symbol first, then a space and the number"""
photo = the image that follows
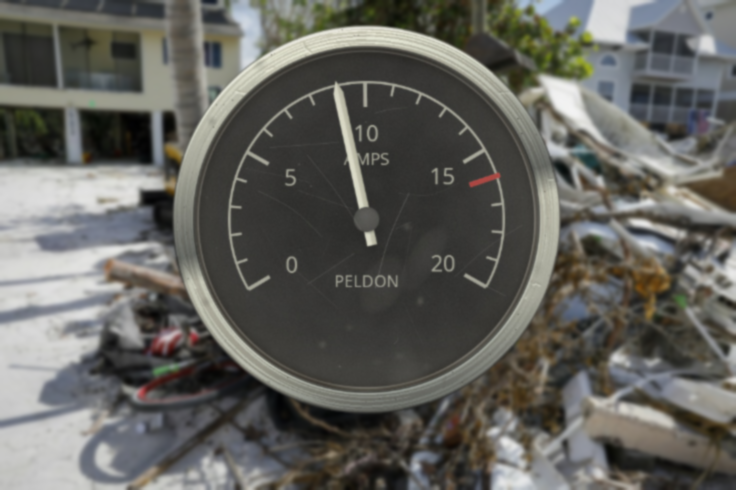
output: A 9
